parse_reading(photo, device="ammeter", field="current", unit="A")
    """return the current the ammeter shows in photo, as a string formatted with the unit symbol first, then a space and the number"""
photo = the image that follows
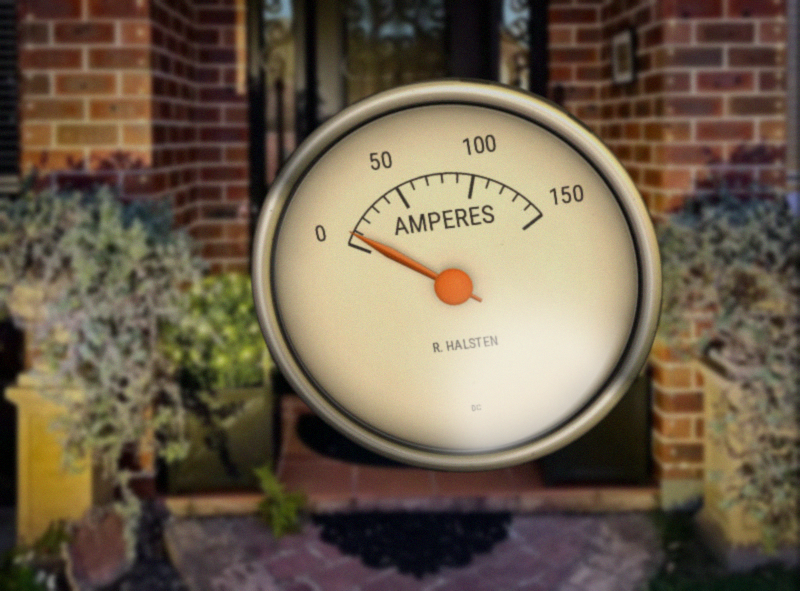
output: A 10
